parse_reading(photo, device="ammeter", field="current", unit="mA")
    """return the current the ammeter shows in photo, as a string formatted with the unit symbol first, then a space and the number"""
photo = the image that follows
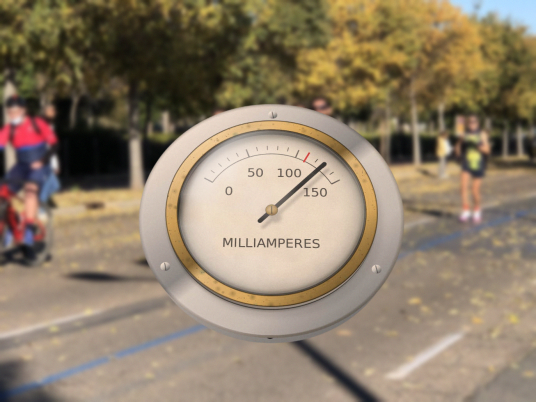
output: mA 130
